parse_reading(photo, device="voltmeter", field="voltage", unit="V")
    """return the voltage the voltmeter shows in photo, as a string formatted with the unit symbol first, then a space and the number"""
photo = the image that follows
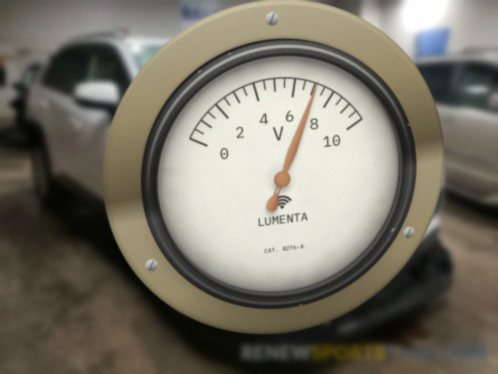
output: V 7
